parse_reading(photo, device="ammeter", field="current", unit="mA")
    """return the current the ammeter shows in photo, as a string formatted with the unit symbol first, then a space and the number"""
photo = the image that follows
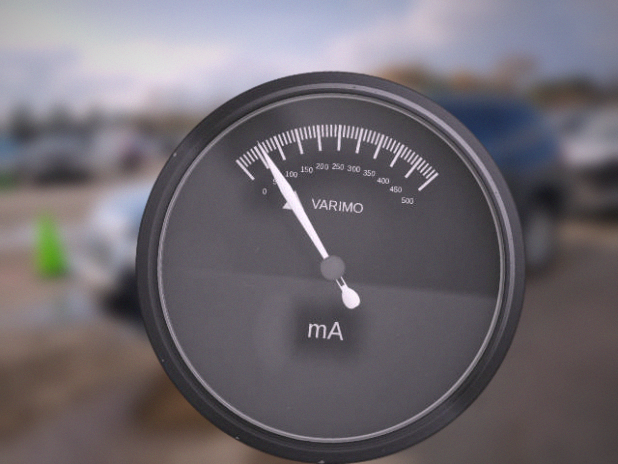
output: mA 60
